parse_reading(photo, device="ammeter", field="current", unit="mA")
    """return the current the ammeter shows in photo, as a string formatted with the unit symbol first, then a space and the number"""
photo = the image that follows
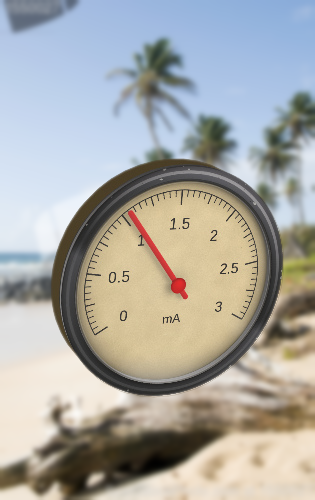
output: mA 1.05
